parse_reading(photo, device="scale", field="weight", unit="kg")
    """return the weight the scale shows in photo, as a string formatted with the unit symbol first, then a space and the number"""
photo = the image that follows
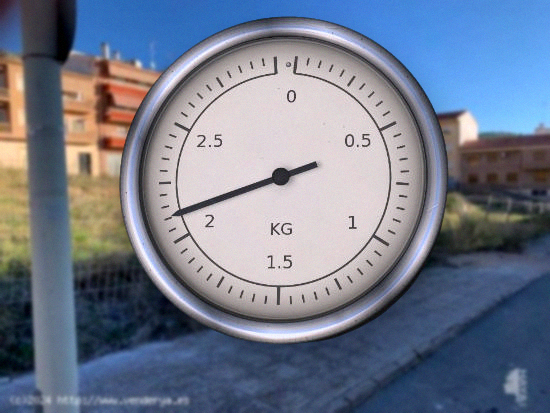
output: kg 2.1
